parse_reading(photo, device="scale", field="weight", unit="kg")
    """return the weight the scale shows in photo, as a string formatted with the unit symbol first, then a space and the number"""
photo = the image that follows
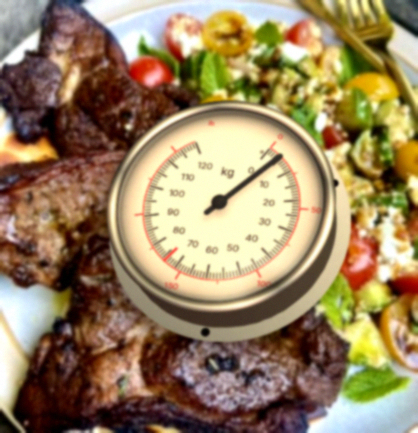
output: kg 5
